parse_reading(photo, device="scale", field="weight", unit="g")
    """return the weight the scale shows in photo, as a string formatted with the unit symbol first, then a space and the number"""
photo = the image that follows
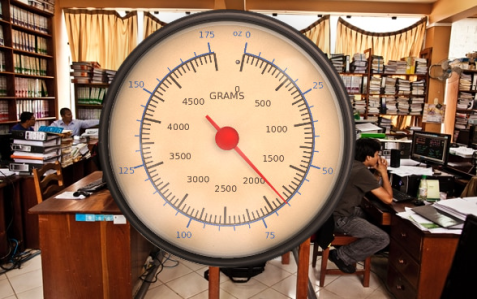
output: g 1850
